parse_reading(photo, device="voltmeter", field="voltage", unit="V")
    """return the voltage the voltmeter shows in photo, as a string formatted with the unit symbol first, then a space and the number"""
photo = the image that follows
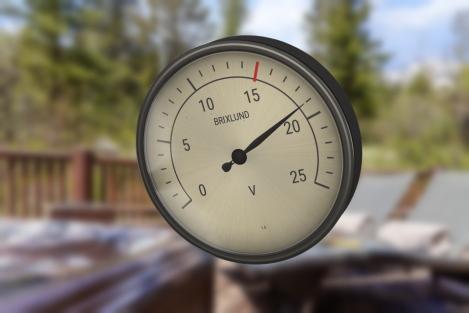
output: V 19
